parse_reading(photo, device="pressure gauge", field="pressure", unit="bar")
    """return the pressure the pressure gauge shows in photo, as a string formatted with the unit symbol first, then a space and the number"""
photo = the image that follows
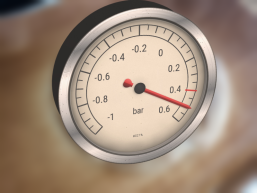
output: bar 0.5
